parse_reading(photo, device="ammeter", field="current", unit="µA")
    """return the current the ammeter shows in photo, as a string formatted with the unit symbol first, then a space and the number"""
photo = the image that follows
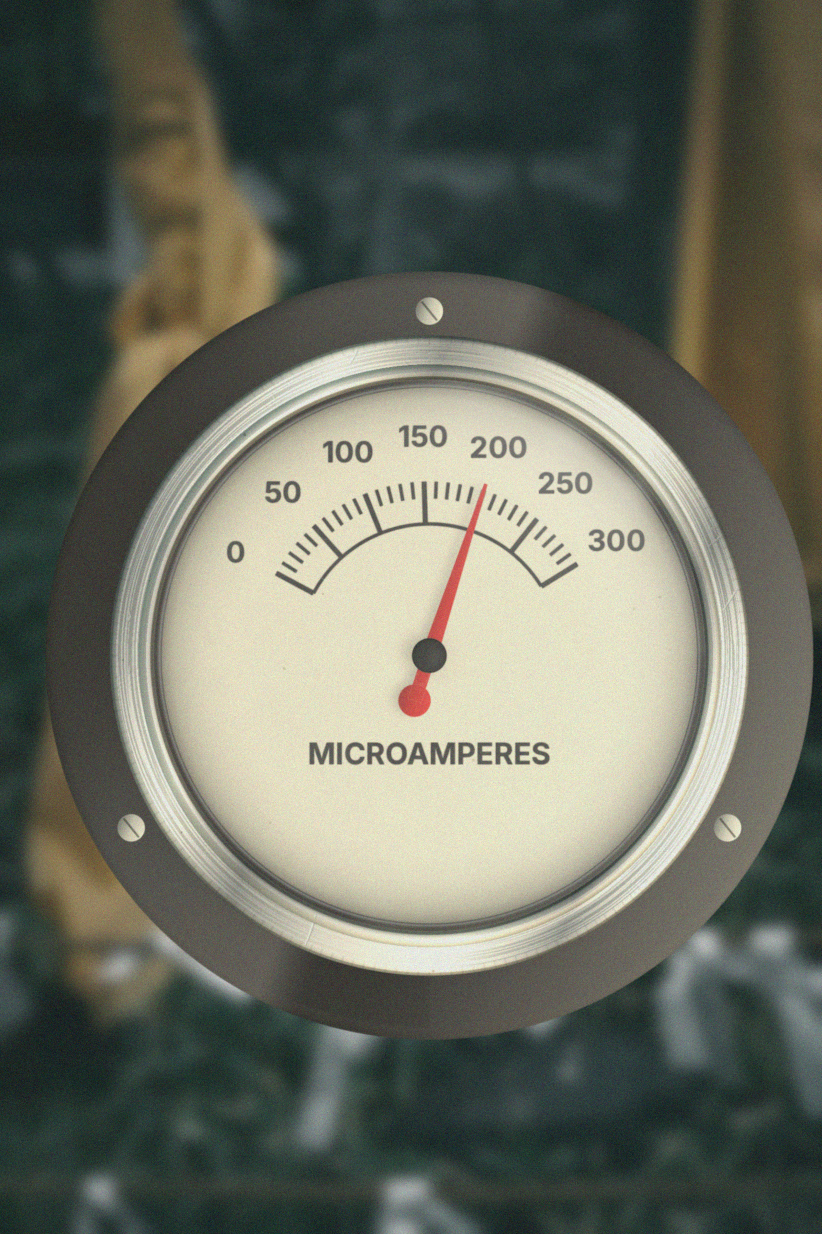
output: µA 200
